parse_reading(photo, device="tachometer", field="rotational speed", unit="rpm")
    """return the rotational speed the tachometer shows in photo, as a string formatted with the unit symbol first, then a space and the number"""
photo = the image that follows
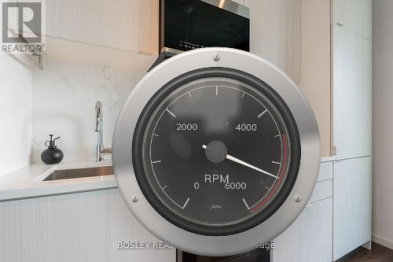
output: rpm 5250
